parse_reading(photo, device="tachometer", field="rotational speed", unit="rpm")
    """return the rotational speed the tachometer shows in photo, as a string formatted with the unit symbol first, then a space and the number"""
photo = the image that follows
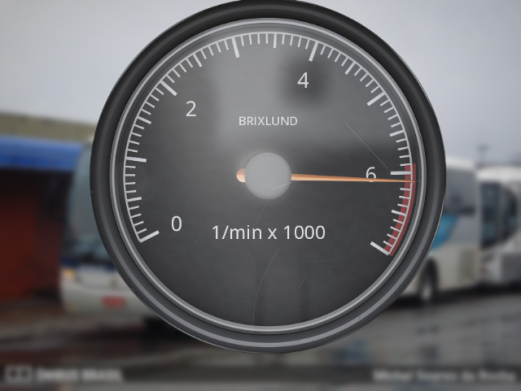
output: rpm 6100
